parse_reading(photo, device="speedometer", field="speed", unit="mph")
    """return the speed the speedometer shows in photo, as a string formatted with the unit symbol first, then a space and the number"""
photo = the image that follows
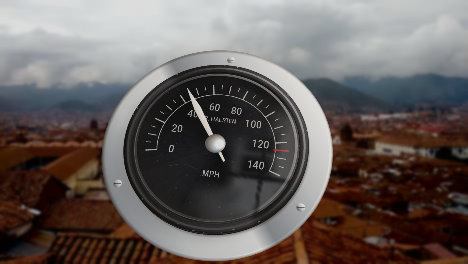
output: mph 45
